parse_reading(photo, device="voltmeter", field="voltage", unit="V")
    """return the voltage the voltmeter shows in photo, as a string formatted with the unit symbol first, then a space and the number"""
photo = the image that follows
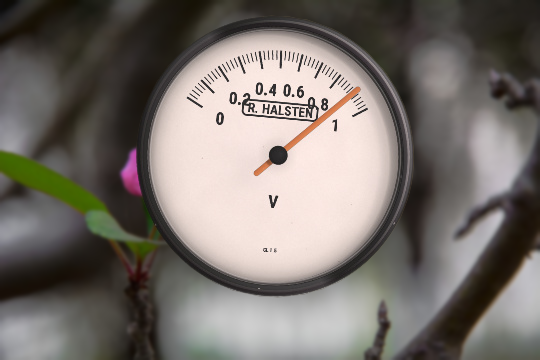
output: V 0.9
